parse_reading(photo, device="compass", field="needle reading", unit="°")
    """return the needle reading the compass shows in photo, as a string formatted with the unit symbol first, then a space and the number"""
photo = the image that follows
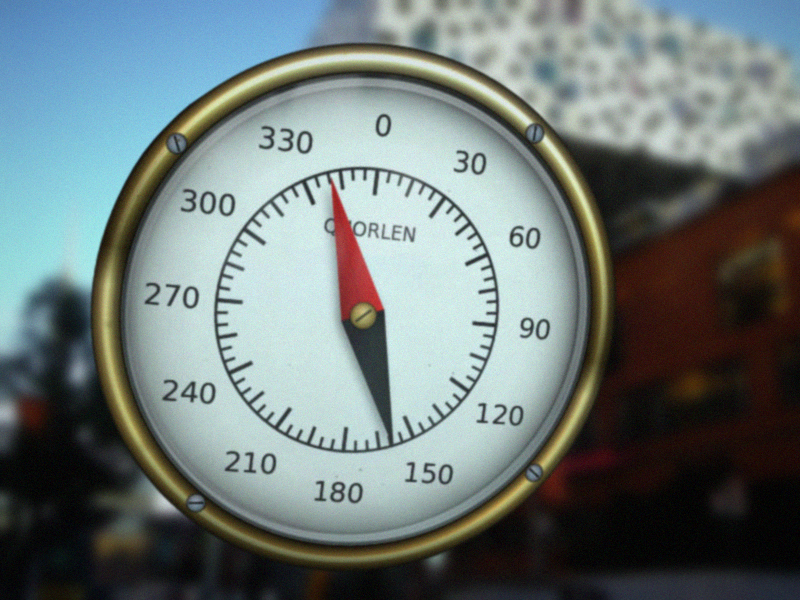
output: ° 340
